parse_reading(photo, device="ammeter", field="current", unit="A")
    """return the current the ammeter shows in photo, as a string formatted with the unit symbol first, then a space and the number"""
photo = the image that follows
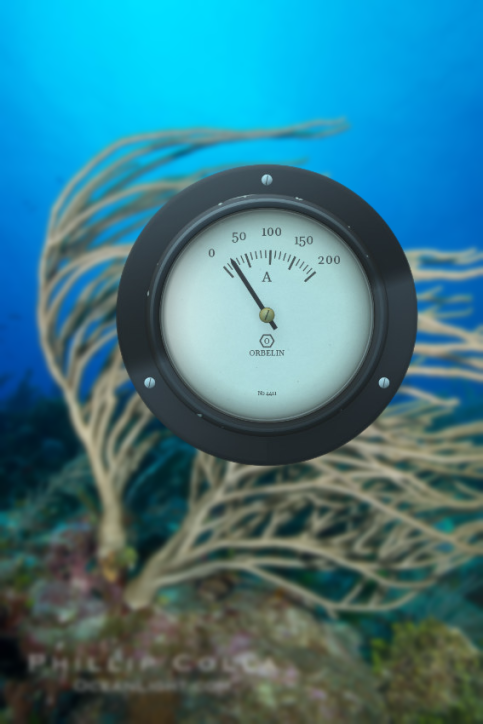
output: A 20
